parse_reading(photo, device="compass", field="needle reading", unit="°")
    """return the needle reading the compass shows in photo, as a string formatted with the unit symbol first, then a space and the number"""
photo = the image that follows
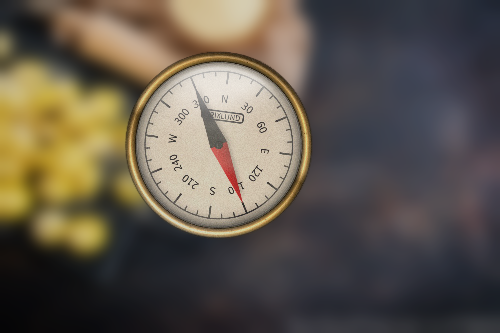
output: ° 150
